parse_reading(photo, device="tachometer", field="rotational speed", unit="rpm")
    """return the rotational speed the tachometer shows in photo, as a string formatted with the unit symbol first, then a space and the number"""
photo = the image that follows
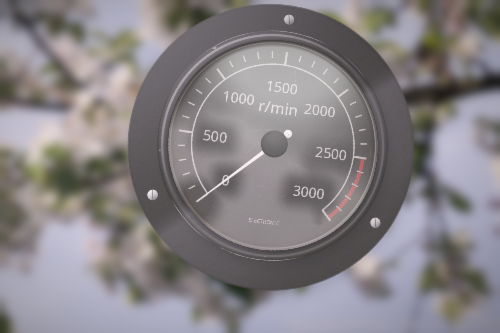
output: rpm 0
